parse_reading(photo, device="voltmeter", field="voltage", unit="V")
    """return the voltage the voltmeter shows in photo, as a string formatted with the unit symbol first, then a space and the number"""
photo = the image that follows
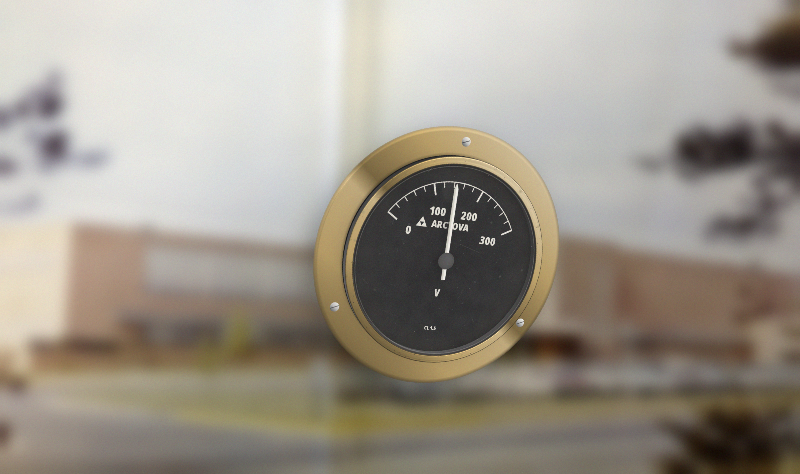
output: V 140
